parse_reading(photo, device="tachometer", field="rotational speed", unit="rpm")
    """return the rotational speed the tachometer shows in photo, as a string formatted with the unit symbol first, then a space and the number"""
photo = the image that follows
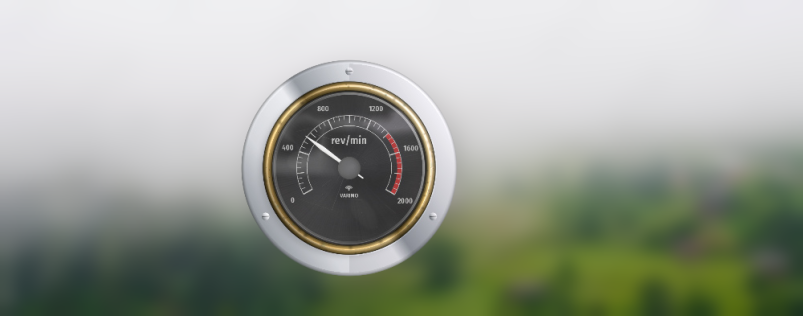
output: rpm 550
